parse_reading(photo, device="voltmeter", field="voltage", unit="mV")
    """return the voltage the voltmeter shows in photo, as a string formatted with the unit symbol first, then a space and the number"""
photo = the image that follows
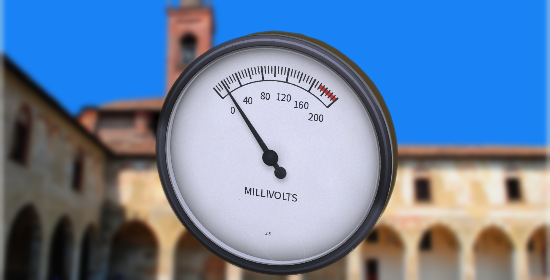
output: mV 20
